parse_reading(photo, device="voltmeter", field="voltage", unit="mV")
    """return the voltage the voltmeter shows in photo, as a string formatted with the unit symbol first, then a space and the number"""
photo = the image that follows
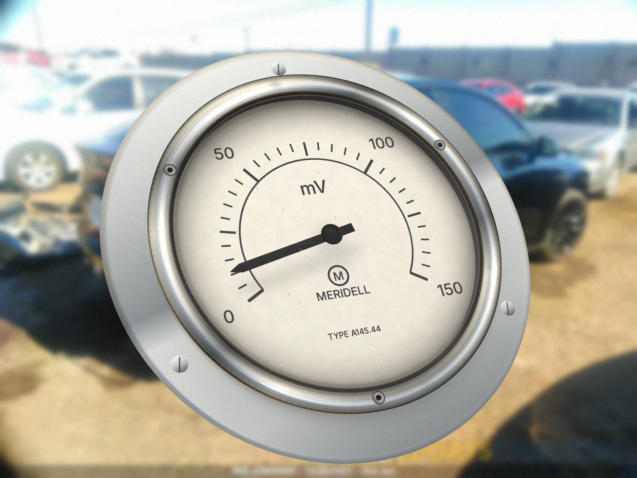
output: mV 10
